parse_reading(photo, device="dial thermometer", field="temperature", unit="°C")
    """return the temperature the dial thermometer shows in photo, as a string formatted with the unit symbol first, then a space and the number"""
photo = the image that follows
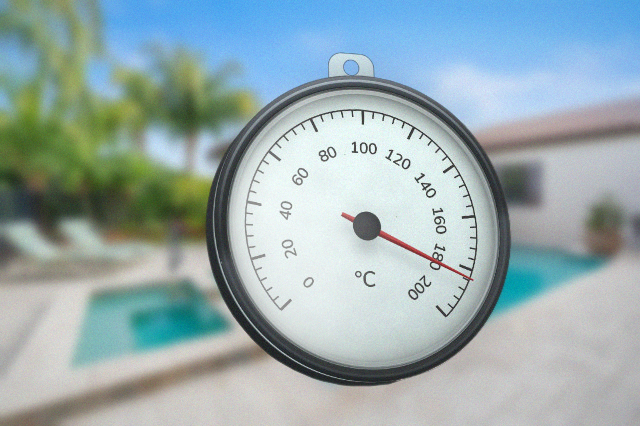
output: °C 184
